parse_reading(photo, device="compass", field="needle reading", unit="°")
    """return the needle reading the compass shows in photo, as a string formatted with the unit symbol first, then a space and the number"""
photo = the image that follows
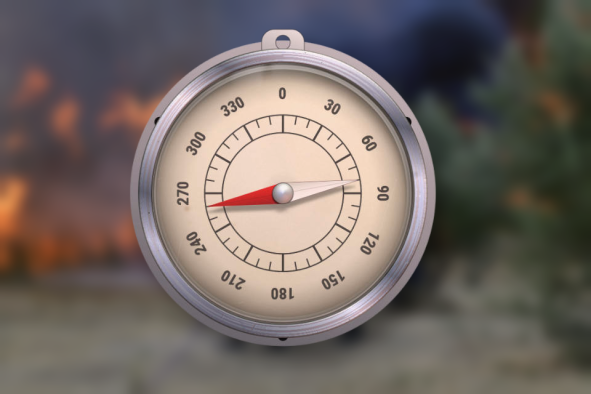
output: ° 260
